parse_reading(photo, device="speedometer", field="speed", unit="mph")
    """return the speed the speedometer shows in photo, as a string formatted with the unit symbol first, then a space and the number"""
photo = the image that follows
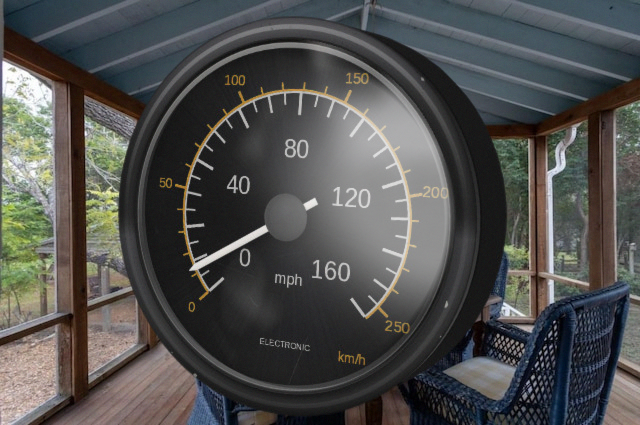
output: mph 7.5
